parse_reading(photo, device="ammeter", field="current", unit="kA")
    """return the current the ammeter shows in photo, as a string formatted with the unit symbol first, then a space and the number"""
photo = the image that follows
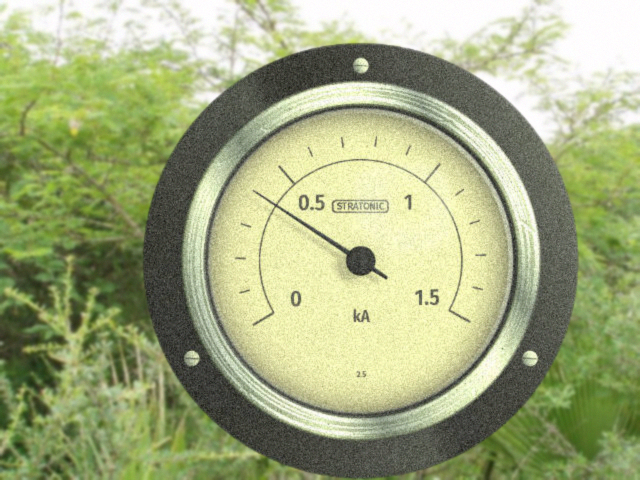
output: kA 0.4
